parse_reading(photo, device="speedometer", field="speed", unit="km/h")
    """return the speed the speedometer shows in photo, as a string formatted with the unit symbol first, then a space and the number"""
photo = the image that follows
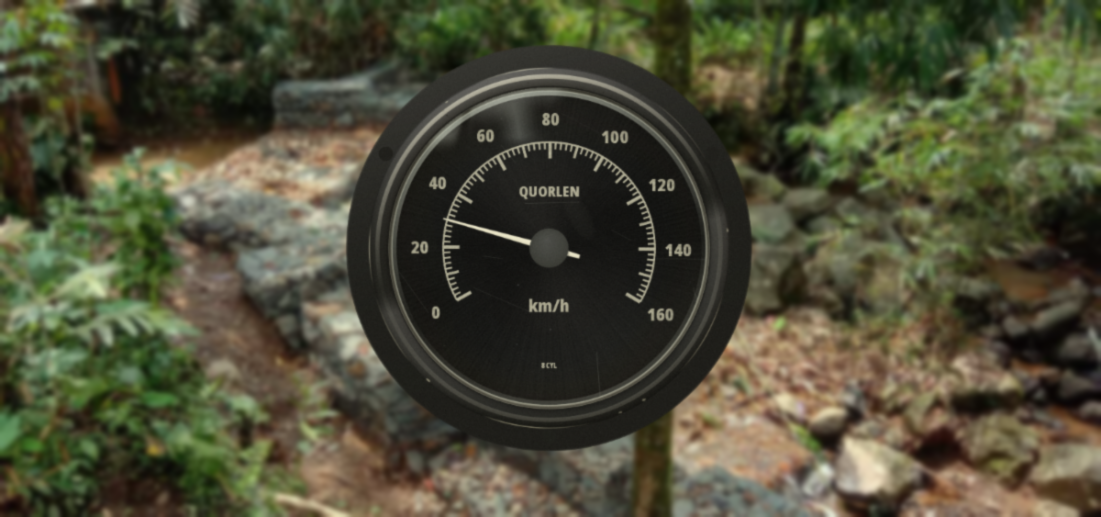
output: km/h 30
